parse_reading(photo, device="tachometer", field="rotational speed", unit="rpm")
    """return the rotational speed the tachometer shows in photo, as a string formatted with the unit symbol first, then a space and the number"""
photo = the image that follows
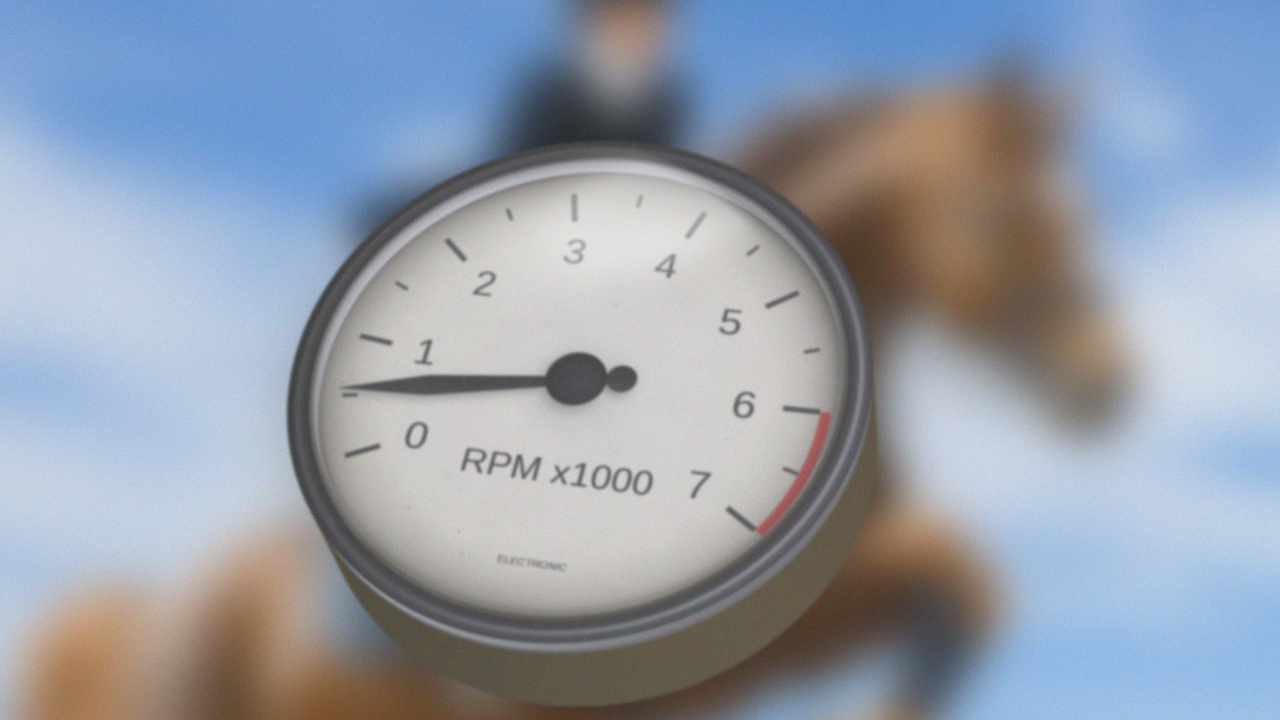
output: rpm 500
